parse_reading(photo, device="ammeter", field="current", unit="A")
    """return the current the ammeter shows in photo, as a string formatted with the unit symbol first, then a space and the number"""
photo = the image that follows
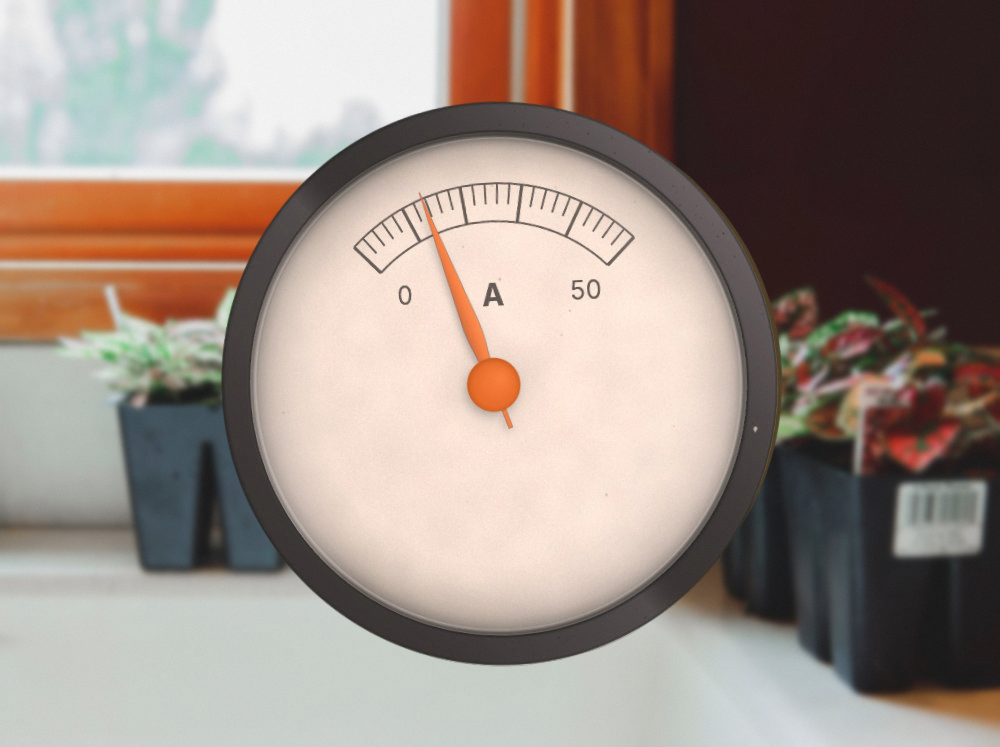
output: A 14
